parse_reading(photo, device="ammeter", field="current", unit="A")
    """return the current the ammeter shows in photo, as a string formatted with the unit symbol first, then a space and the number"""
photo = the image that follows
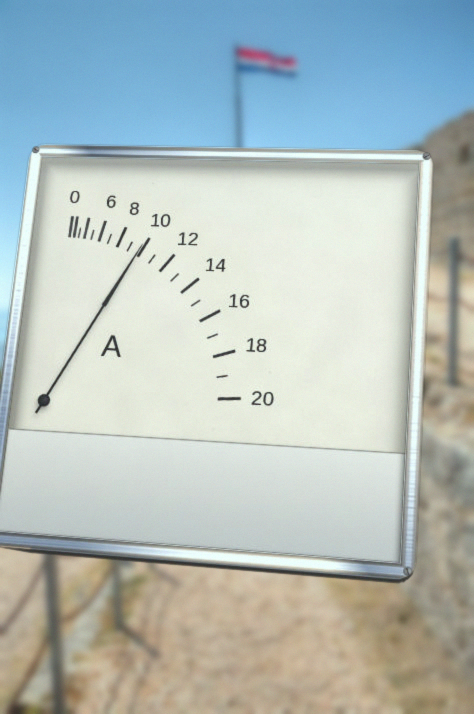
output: A 10
